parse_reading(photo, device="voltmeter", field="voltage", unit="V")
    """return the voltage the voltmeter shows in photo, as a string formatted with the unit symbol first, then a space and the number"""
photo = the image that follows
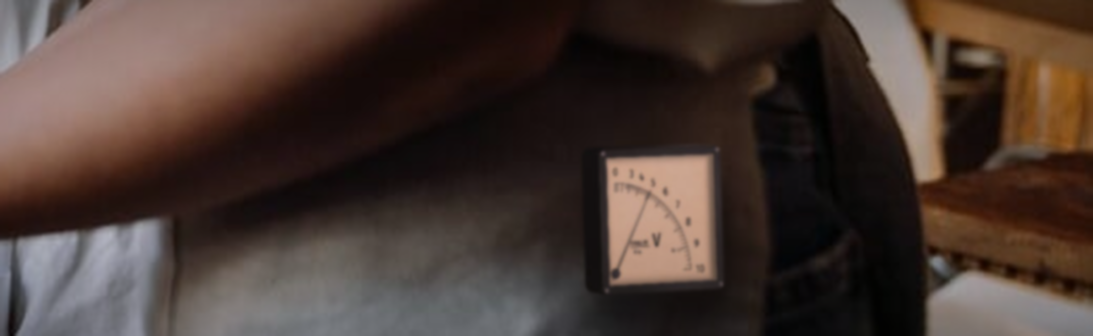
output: V 5
